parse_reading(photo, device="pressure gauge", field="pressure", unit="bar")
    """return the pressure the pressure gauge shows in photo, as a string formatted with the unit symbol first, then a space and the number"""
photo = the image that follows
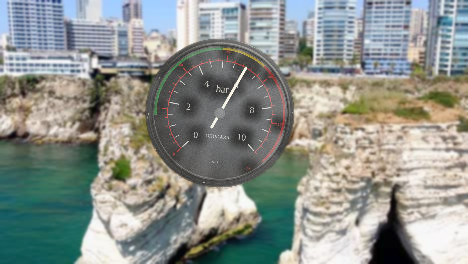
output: bar 6
